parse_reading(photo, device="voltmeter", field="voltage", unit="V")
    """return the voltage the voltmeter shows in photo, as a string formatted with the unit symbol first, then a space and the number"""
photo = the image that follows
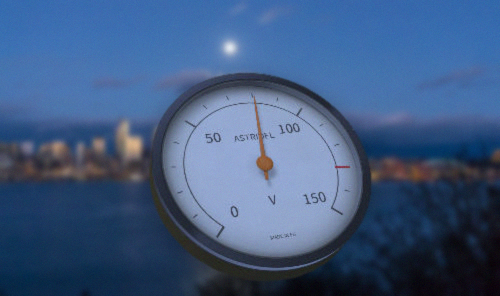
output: V 80
